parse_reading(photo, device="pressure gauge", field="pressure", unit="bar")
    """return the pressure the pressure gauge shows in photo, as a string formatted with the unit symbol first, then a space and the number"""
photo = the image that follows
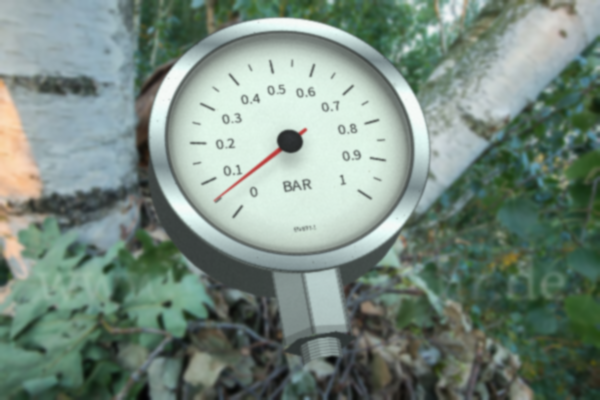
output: bar 0.05
